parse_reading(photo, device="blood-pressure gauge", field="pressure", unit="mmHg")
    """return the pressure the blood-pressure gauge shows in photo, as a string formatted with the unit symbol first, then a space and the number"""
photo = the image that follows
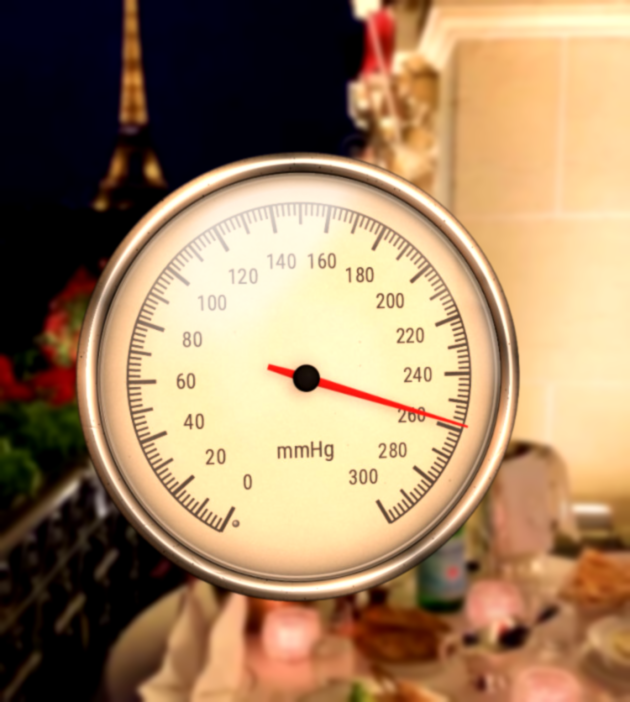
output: mmHg 258
